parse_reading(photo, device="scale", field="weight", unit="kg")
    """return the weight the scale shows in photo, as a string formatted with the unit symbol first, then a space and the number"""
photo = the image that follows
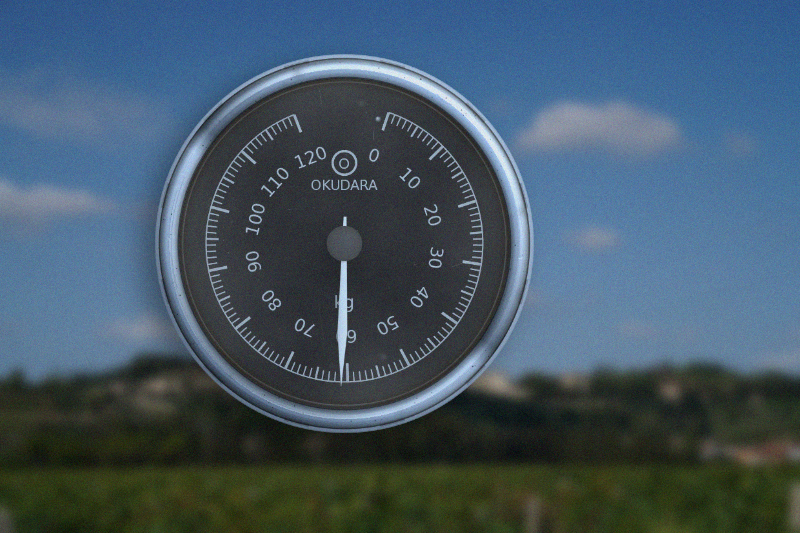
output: kg 61
